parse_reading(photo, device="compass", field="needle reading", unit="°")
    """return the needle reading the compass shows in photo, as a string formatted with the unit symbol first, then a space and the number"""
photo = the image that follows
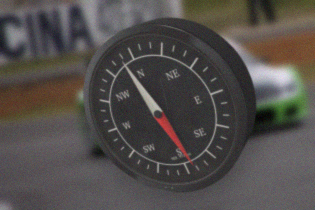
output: ° 170
